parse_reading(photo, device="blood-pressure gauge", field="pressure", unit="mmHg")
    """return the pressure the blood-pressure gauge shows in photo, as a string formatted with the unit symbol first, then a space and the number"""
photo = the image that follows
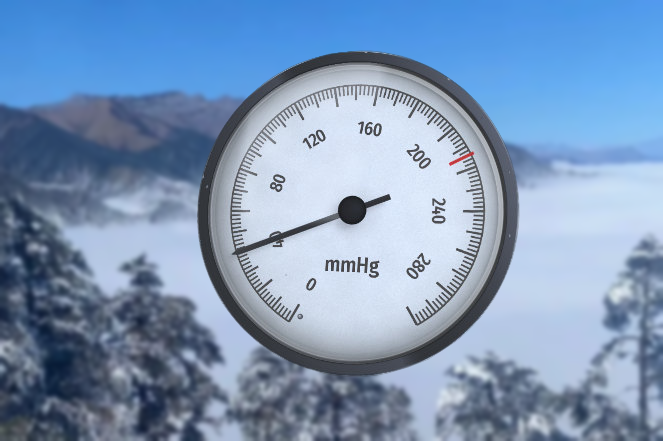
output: mmHg 40
